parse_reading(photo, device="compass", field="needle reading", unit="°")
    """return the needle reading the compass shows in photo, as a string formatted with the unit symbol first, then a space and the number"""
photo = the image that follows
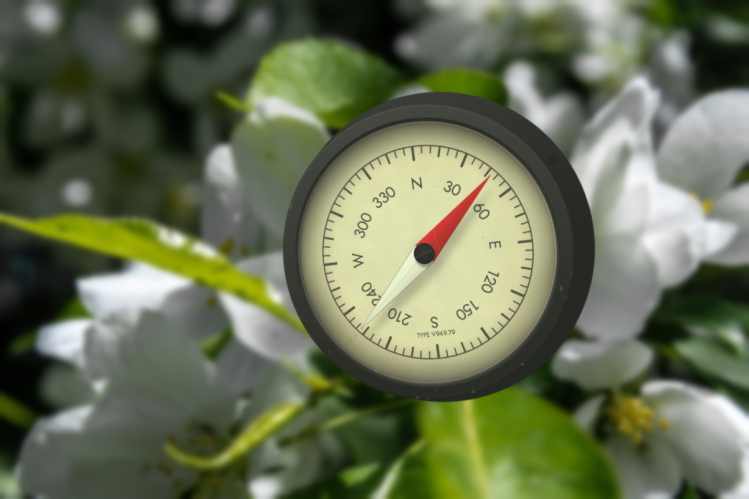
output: ° 47.5
